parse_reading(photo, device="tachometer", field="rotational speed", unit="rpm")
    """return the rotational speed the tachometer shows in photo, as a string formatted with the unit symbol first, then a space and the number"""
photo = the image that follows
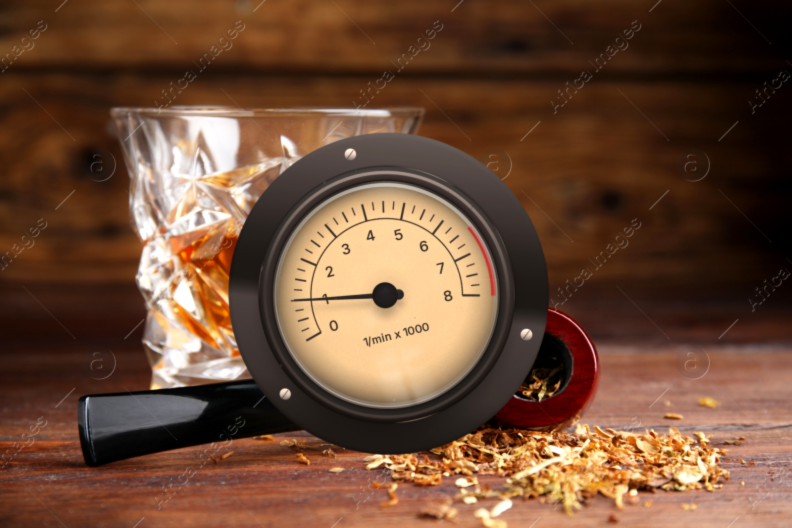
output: rpm 1000
